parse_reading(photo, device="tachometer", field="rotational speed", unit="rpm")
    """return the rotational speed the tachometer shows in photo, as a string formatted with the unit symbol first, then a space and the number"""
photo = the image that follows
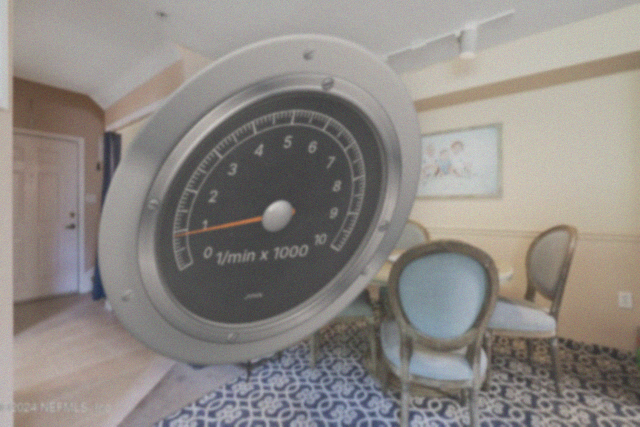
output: rpm 1000
